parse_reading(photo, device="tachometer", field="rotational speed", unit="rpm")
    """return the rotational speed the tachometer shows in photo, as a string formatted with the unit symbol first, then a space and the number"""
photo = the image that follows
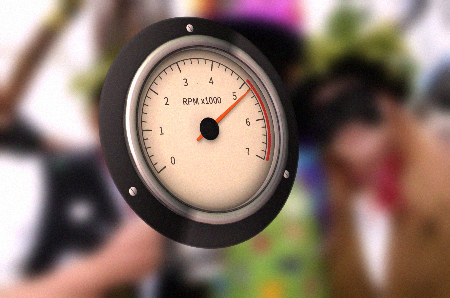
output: rpm 5200
